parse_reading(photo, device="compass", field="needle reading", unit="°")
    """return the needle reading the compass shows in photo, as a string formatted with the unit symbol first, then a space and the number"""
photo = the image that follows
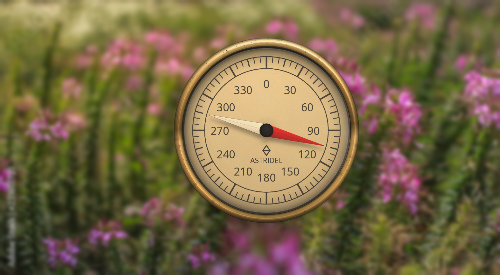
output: ° 105
